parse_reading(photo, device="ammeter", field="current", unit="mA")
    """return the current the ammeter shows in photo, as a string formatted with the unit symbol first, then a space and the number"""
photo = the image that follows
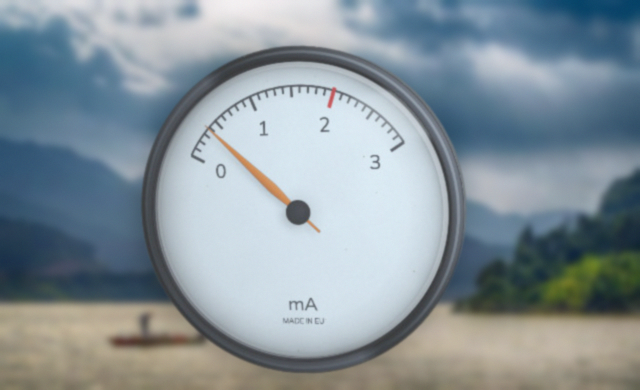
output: mA 0.4
